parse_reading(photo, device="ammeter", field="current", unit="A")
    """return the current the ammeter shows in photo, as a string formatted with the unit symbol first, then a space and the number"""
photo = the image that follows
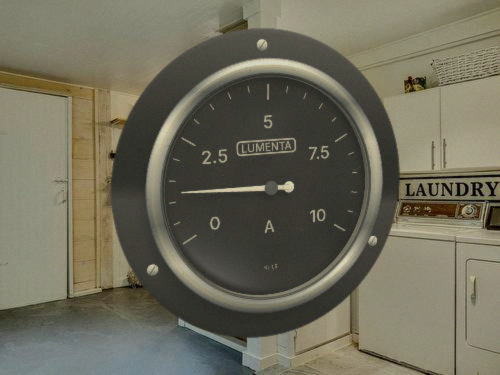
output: A 1.25
